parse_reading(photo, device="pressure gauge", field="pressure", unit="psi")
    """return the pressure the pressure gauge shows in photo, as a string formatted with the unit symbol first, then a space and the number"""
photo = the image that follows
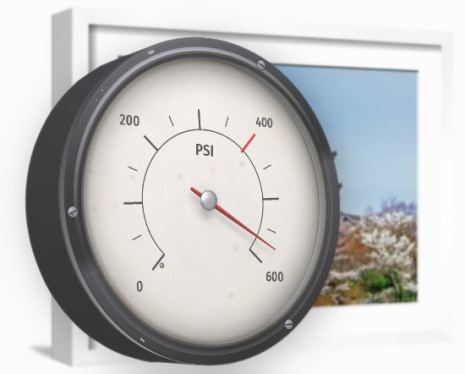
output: psi 575
